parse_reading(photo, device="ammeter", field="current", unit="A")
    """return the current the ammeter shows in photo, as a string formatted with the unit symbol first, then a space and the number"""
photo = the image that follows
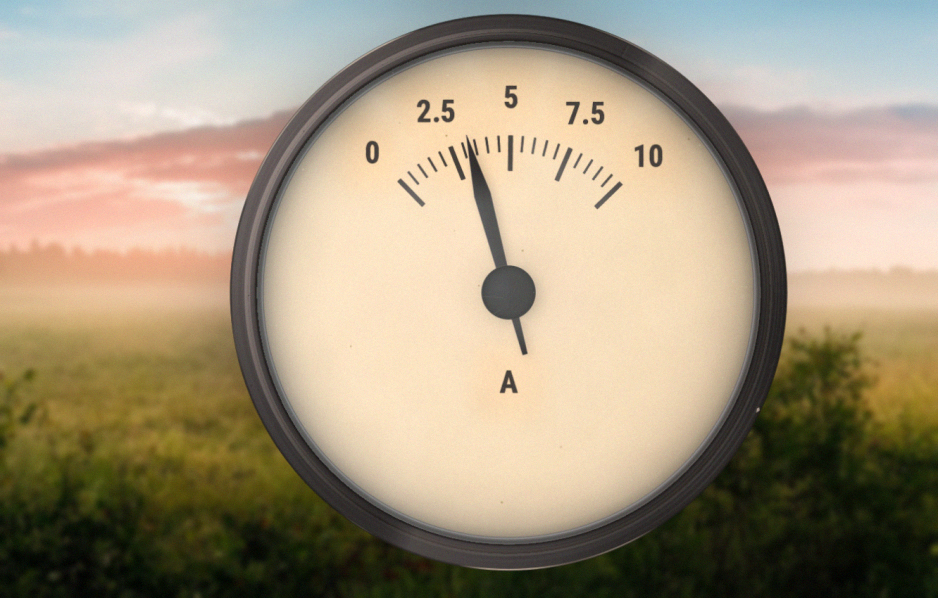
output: A 3.25
